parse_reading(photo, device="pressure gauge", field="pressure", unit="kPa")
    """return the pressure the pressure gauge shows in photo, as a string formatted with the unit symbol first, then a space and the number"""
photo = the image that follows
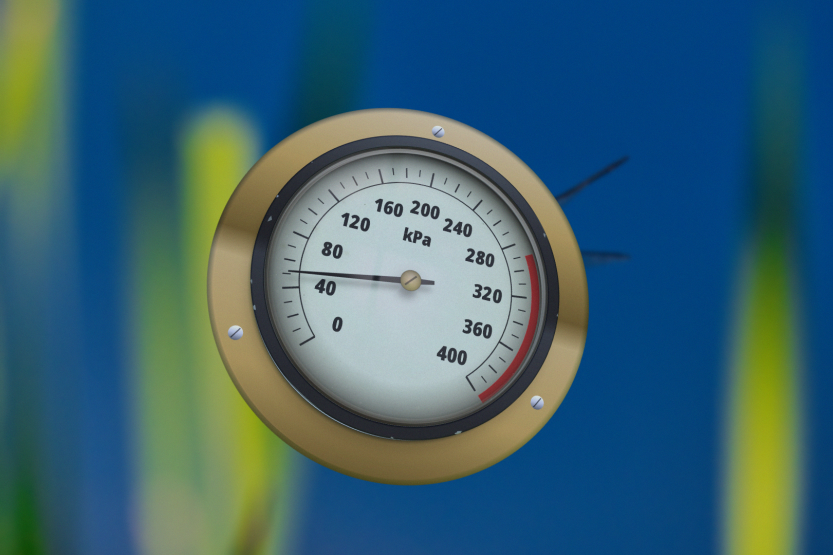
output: kPa 50
